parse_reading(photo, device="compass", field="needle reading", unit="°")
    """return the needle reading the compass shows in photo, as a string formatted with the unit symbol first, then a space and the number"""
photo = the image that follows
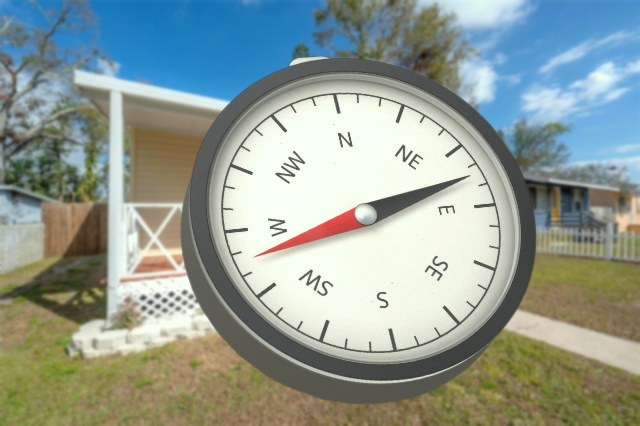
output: ° 255
